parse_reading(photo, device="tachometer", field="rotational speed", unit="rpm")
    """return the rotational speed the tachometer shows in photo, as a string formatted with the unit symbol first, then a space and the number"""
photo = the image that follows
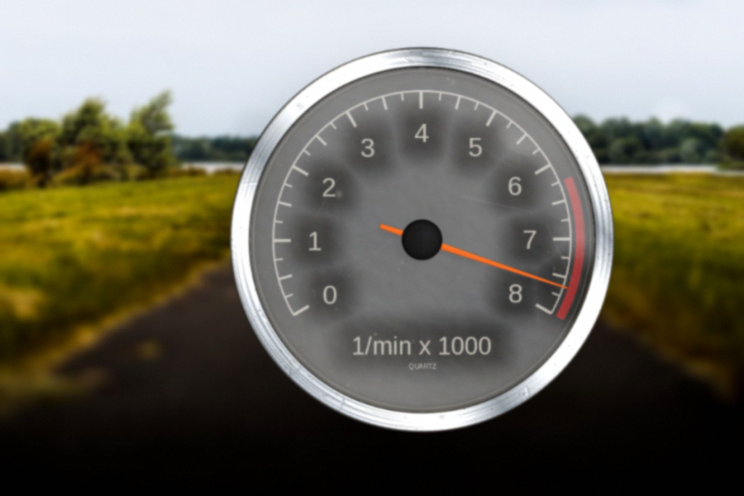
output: rpm 7625
